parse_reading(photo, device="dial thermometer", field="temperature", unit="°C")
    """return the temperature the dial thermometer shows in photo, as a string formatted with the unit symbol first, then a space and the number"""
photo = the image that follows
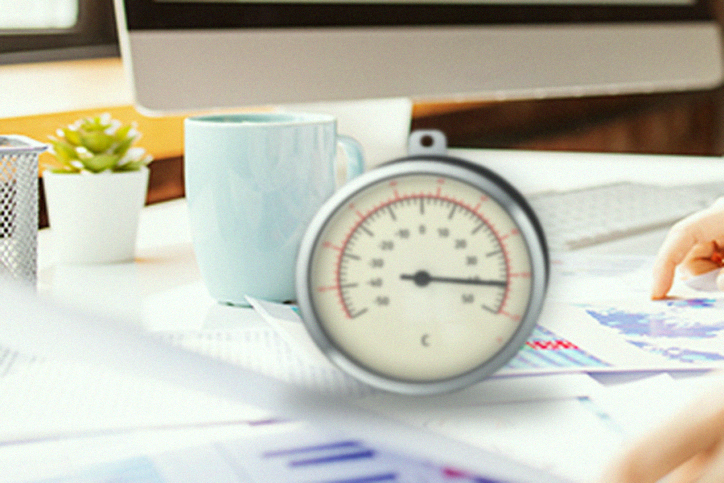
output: °C 40
